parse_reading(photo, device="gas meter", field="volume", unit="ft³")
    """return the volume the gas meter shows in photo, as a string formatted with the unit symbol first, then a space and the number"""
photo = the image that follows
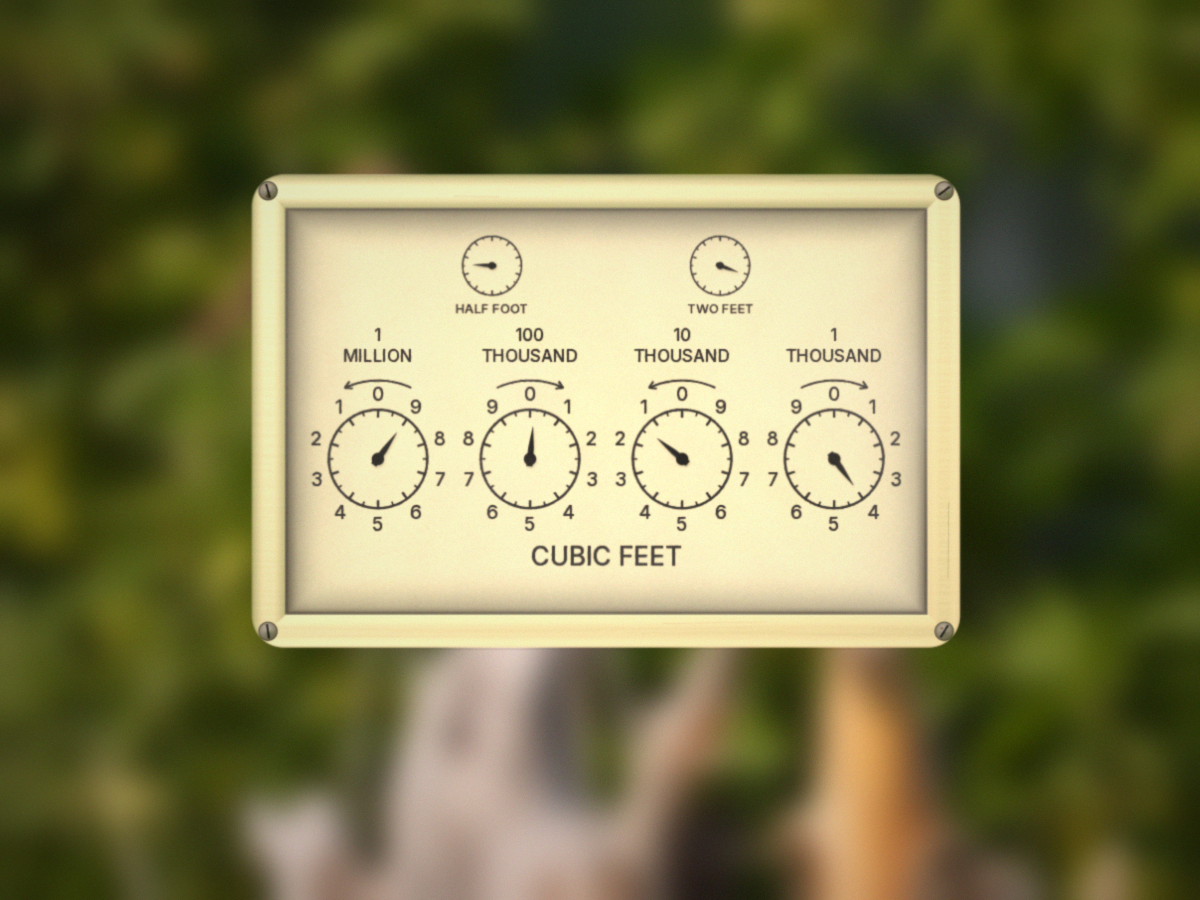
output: ft³ 901400
